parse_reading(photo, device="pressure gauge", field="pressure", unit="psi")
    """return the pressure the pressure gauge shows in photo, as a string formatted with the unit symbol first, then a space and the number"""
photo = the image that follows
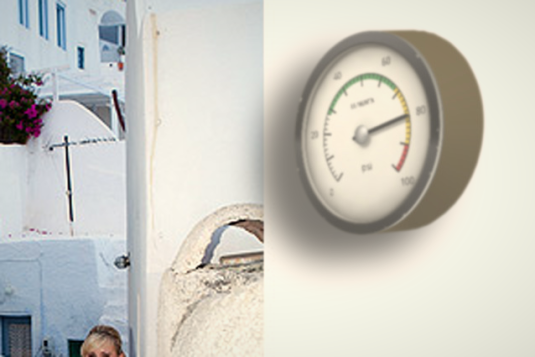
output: psi 80
